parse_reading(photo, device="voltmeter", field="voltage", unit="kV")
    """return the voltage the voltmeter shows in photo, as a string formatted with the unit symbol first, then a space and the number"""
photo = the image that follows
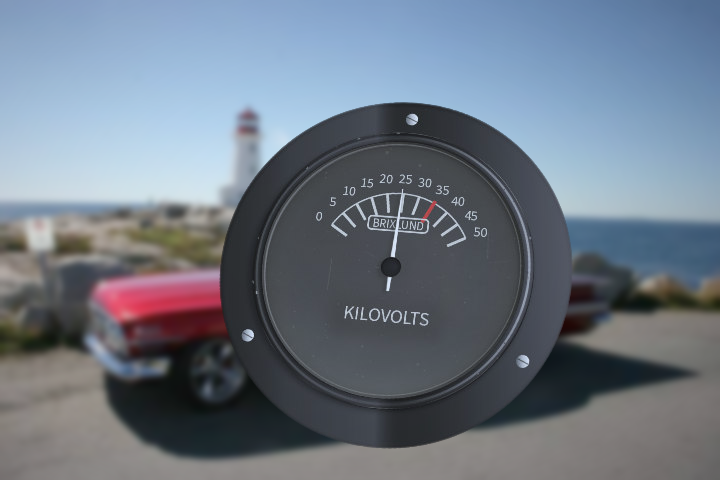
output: kV 25
